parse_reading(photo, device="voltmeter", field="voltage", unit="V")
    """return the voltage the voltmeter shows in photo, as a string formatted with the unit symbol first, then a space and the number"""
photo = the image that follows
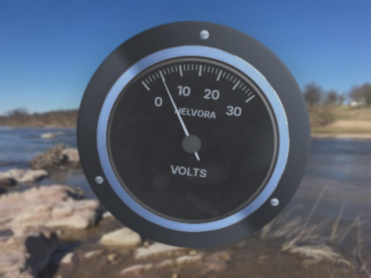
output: V 5
